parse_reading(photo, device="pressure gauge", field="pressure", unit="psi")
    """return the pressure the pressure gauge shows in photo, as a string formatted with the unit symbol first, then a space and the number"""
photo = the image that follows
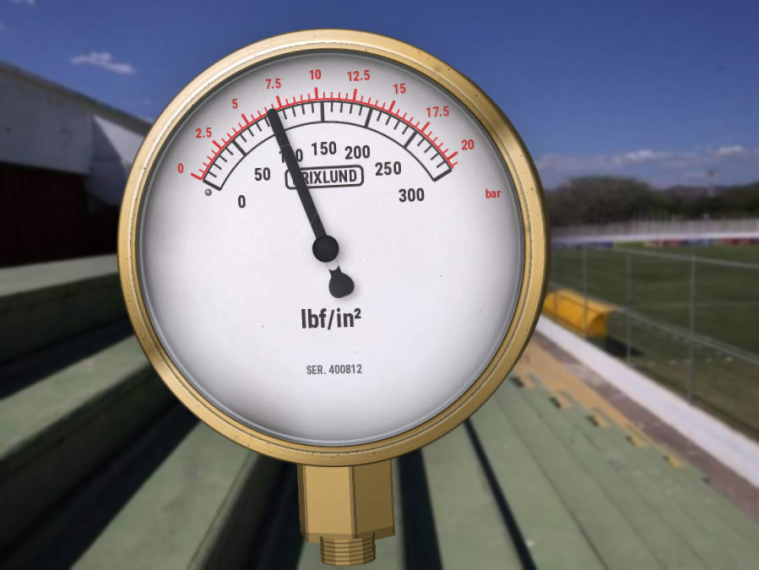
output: psi 100
